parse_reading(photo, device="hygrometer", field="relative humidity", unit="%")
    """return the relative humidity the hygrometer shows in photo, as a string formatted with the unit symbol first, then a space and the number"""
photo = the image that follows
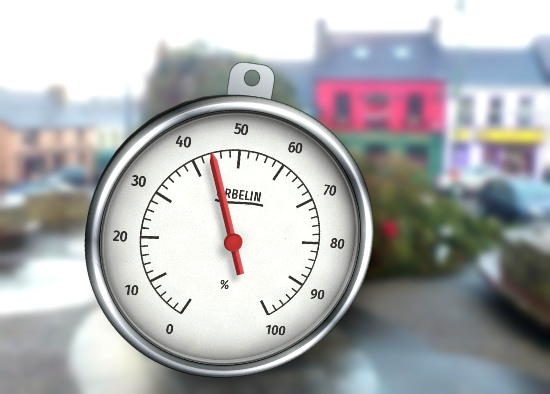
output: % 44
